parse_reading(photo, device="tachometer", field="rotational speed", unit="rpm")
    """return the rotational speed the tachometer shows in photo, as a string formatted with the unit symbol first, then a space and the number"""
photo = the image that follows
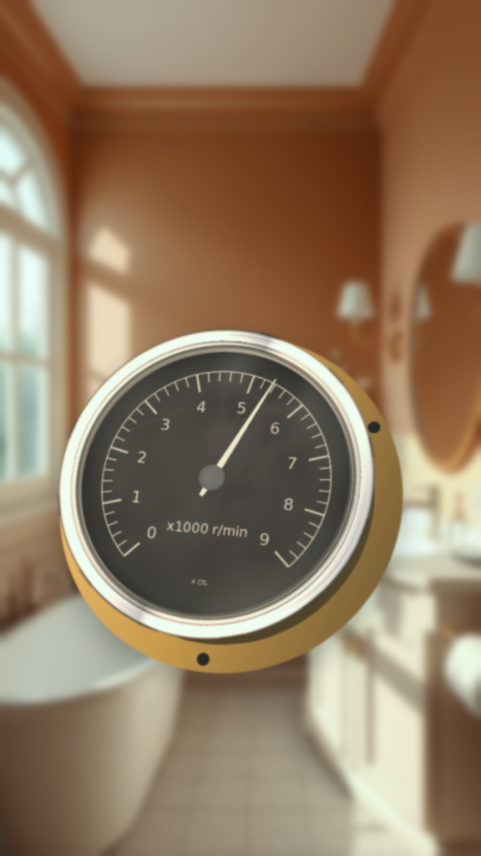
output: rpm 5400
